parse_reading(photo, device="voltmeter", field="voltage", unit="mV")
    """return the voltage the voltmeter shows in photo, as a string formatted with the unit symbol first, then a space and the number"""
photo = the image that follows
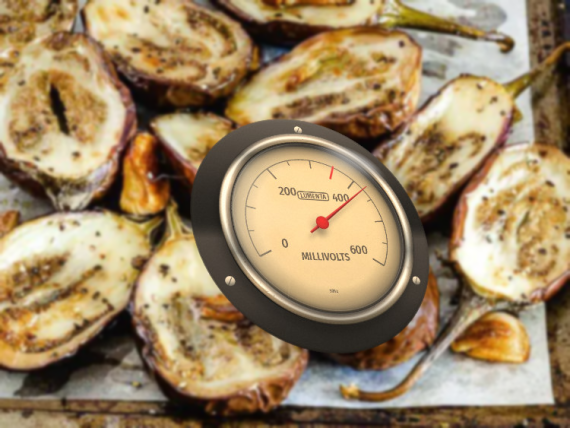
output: mV 425
